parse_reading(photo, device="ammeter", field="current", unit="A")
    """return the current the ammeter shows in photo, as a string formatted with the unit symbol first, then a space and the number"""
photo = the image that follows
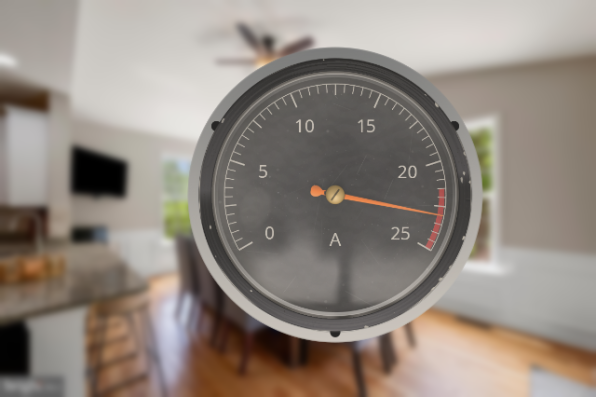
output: A 23
